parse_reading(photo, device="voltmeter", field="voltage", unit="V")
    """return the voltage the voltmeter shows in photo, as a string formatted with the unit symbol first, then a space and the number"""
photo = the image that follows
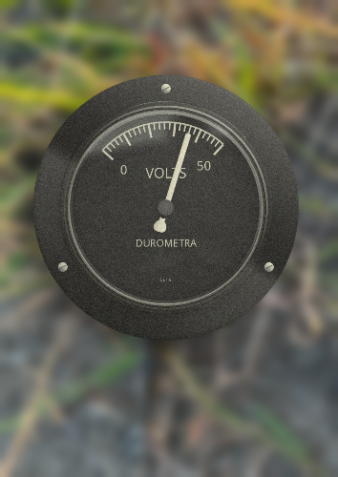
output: V 36
